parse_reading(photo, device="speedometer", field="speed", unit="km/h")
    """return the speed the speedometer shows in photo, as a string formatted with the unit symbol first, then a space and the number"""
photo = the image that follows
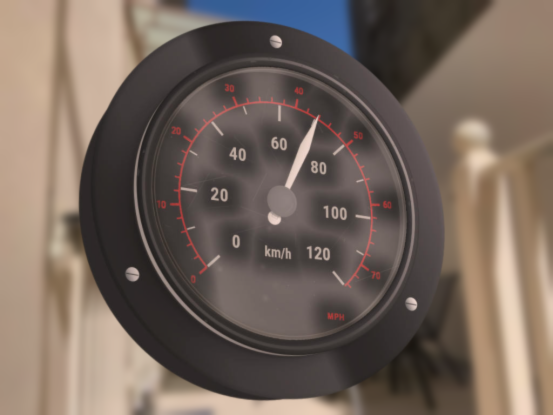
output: km/h 70
